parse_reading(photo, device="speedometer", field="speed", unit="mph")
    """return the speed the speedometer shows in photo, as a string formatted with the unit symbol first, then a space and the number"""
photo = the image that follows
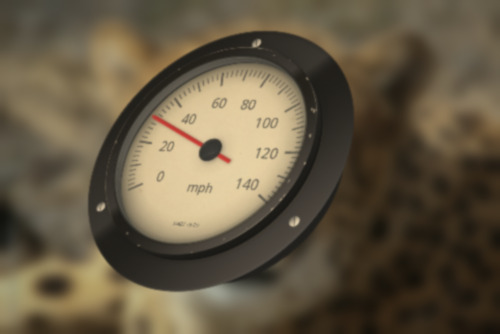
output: mph 30
